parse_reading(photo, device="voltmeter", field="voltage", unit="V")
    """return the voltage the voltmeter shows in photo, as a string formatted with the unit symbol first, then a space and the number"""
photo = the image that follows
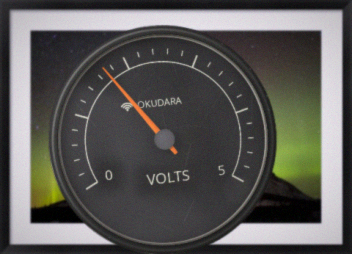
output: V 1.7
